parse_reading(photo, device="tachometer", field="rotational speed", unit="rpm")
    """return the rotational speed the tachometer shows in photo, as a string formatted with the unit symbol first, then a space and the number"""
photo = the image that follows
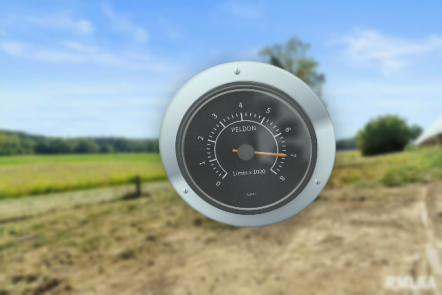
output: rpm 7000
